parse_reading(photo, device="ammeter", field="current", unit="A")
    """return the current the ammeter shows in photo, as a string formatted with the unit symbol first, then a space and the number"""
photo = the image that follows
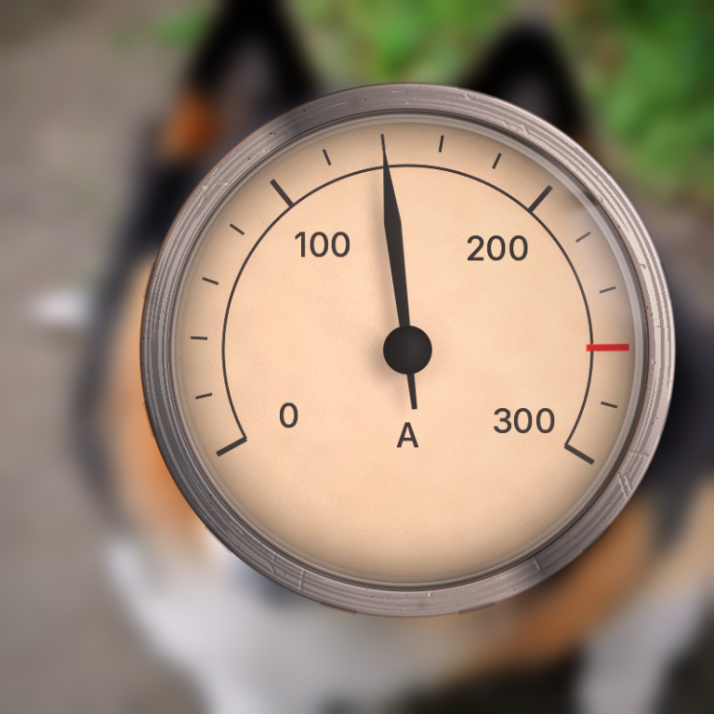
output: A 140
